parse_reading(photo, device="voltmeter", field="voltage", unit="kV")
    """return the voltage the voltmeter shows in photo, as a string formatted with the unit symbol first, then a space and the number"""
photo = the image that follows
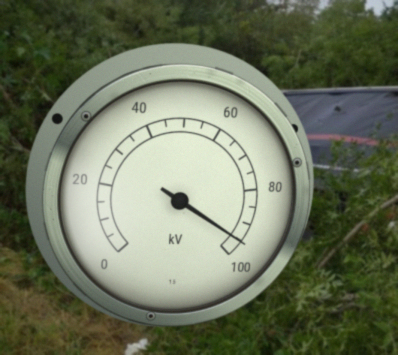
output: kV 95
